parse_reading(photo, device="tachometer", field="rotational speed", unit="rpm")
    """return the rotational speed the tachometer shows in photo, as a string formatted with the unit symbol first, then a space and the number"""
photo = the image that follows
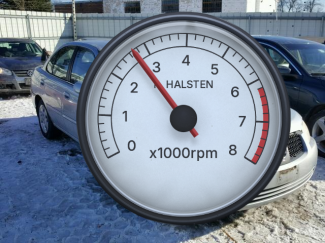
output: rpm 2700
